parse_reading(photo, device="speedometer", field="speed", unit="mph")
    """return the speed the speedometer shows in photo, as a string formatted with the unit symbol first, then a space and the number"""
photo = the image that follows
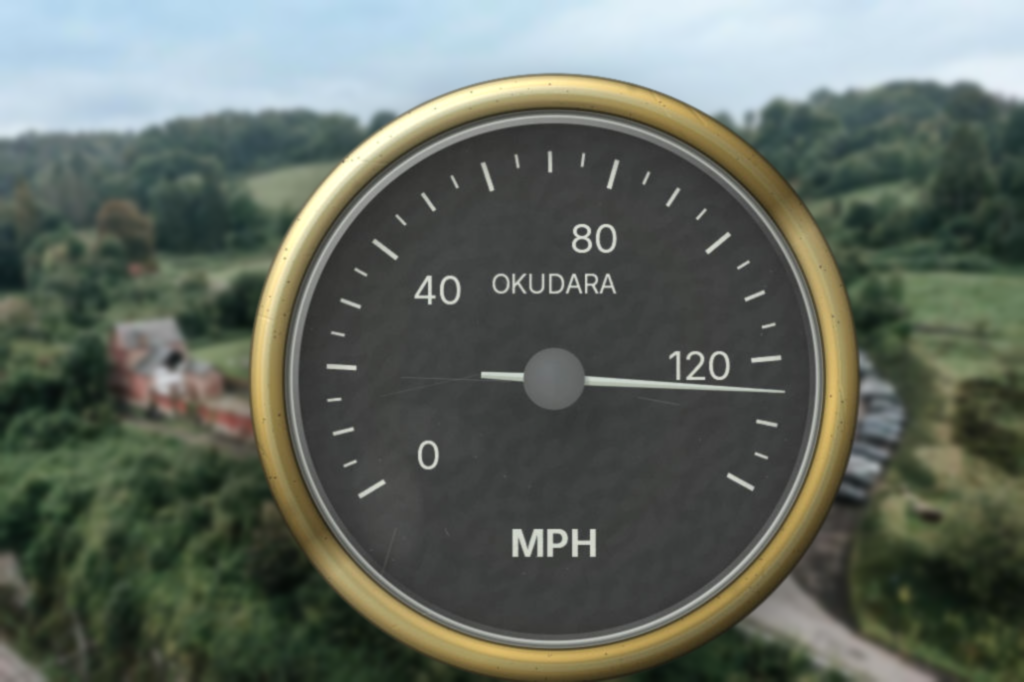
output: mph 125
